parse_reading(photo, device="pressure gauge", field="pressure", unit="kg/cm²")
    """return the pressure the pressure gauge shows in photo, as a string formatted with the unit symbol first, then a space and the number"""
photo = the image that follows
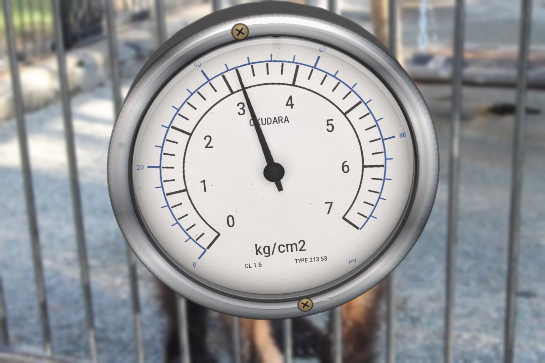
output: kg/cm² 3.2
